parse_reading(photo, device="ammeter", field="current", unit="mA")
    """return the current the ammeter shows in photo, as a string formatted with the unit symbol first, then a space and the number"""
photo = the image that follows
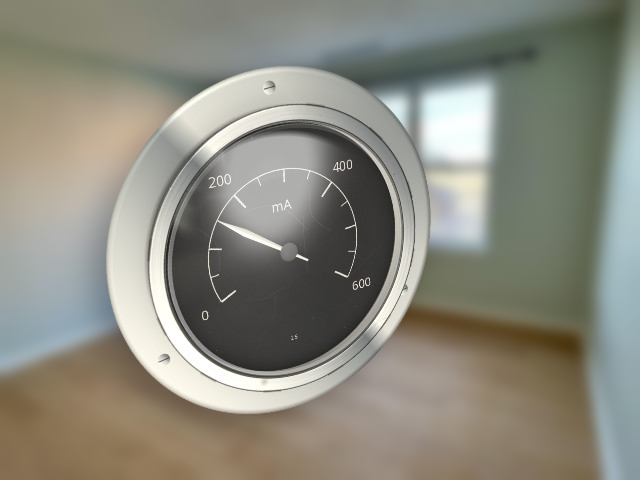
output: mA 150
